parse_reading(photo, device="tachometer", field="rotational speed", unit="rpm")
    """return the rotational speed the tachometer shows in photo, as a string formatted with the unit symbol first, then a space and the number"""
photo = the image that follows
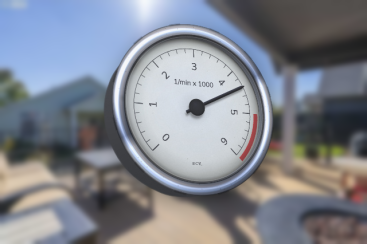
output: rpm 4400
